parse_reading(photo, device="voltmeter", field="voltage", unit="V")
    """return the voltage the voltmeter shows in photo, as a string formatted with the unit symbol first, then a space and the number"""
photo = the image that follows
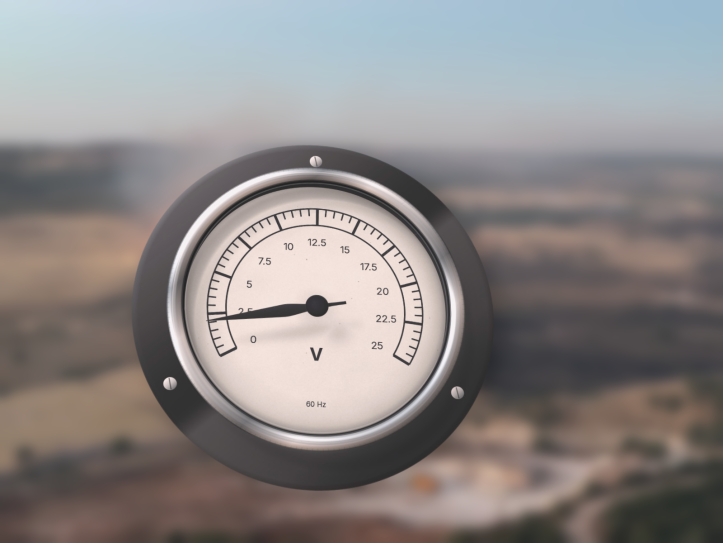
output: V 2
